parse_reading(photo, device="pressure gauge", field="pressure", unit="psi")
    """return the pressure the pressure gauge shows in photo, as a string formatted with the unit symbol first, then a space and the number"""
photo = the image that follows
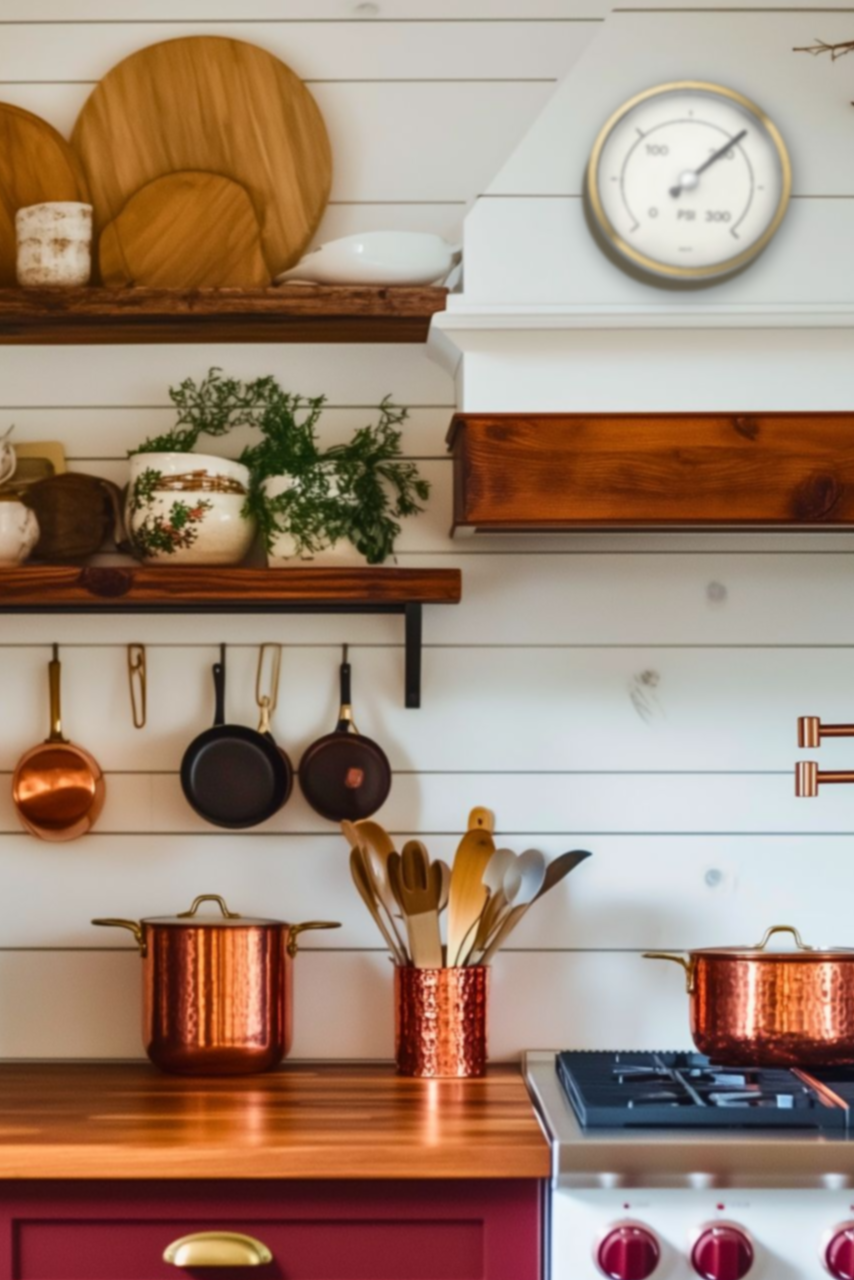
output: psi 200
